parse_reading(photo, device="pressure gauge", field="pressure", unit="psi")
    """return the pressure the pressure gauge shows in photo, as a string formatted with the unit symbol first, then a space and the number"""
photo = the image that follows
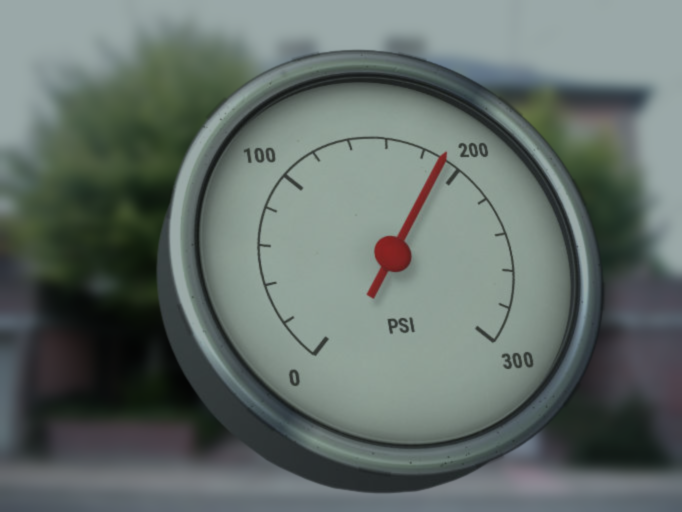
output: psi 190
